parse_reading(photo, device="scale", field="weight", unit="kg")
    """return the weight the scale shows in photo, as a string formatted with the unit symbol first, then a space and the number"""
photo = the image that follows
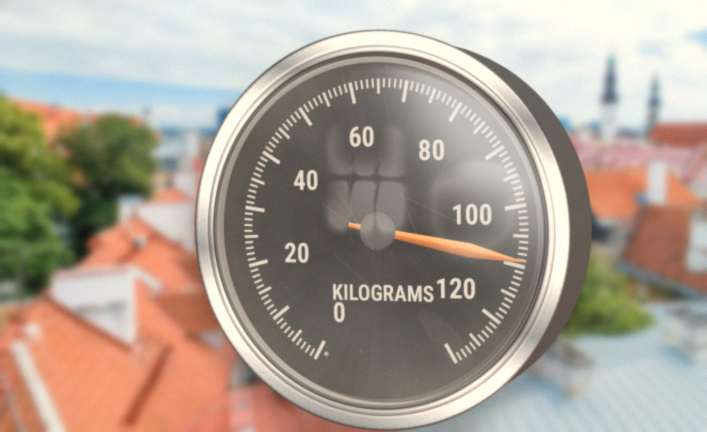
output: kg 109
